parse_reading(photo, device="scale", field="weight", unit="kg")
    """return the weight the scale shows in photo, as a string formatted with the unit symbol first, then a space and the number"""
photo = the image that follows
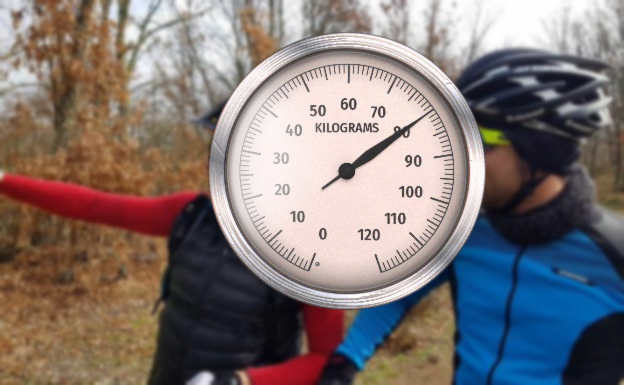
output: kg 80
